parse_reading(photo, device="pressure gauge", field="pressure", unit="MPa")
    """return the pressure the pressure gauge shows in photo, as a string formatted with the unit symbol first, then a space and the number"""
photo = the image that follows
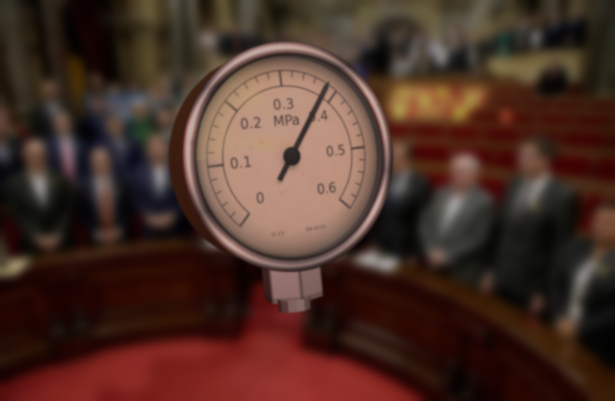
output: MPa 0.38
